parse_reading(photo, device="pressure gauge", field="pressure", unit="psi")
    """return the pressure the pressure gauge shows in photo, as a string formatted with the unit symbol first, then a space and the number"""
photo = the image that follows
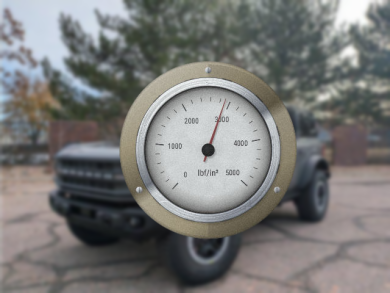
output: psi 2900
